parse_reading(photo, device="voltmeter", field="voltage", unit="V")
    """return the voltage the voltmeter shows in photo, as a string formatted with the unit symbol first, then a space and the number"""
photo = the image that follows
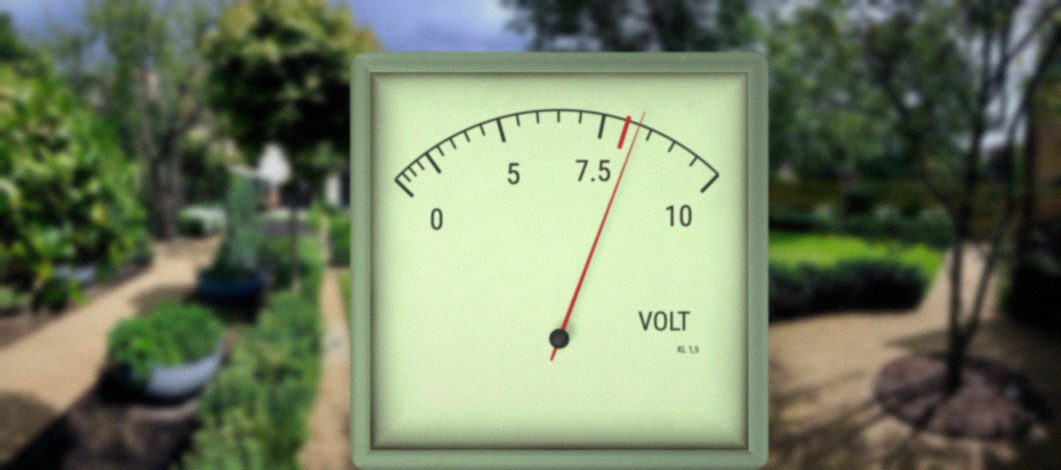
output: V 8.25
